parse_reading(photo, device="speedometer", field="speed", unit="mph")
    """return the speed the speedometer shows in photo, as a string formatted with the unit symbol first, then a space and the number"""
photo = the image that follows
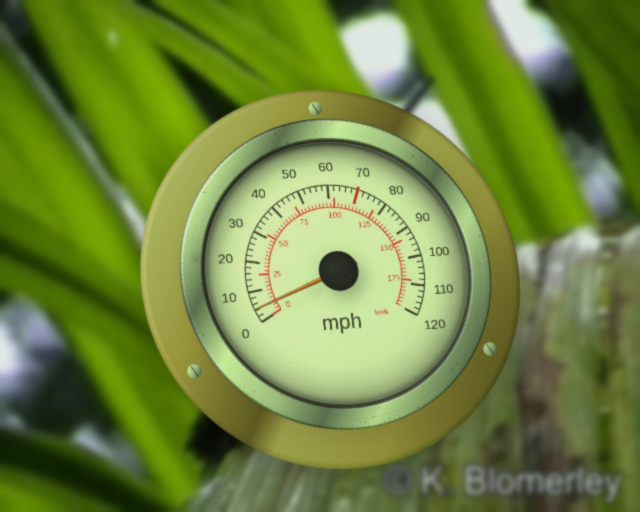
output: mph 4
